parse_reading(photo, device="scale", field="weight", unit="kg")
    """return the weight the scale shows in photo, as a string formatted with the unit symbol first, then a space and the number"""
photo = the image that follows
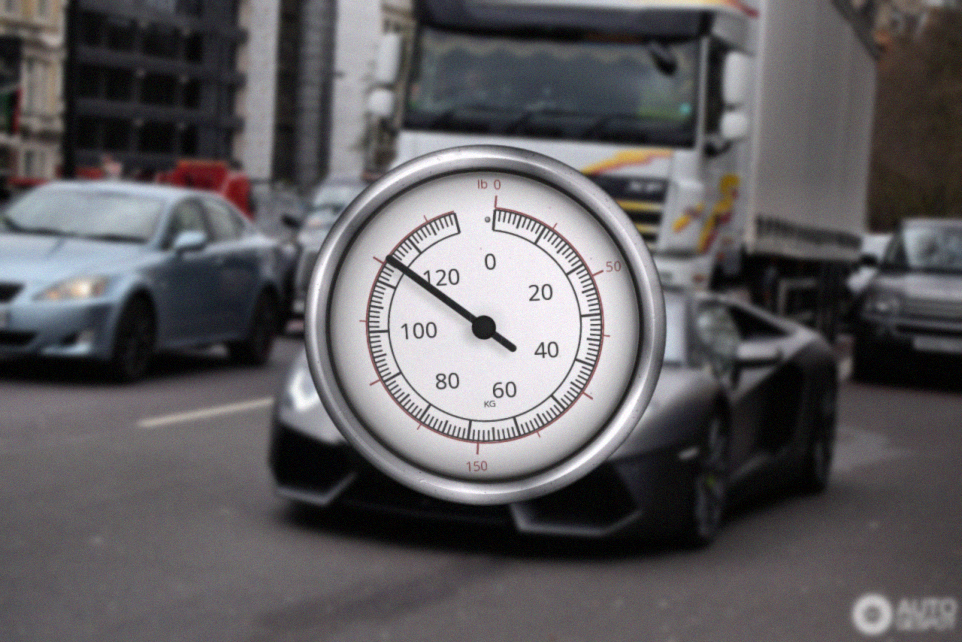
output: kg 115
